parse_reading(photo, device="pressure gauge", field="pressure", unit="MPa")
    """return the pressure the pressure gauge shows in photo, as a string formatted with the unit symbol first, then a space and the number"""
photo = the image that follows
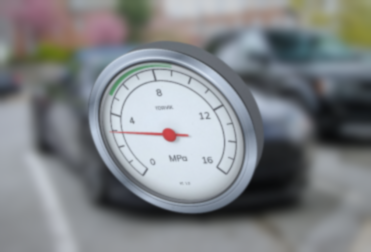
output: MPa 3
